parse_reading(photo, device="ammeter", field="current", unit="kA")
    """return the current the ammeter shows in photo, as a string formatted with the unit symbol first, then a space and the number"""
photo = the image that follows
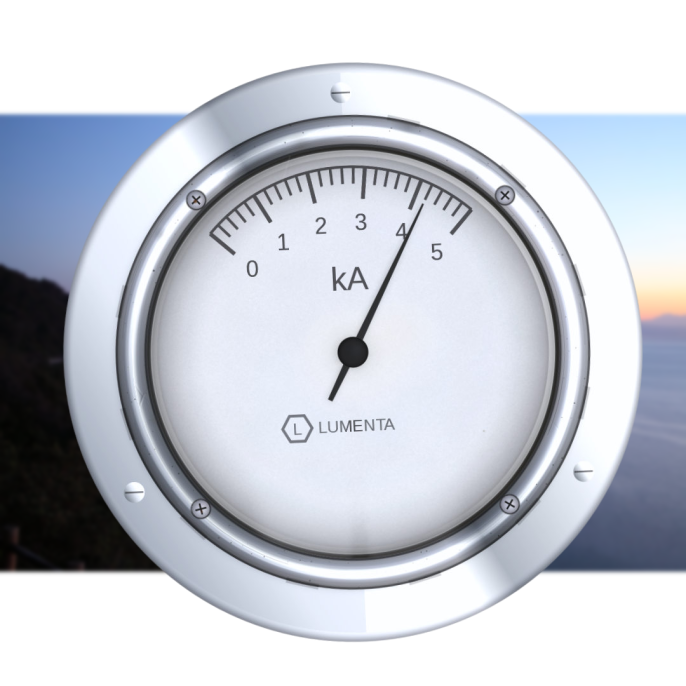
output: kA 4.2
